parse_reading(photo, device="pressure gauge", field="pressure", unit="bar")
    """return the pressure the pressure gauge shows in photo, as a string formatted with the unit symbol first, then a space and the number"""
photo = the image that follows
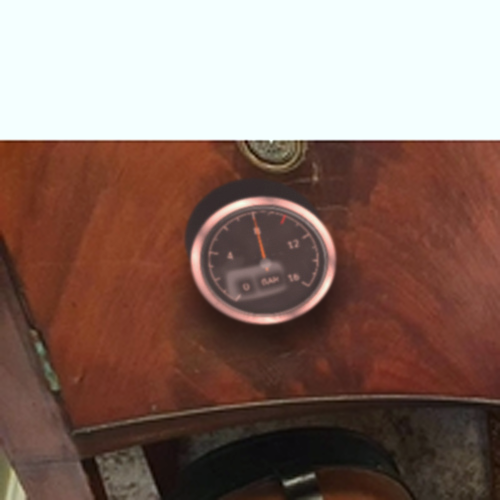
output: bar 8
